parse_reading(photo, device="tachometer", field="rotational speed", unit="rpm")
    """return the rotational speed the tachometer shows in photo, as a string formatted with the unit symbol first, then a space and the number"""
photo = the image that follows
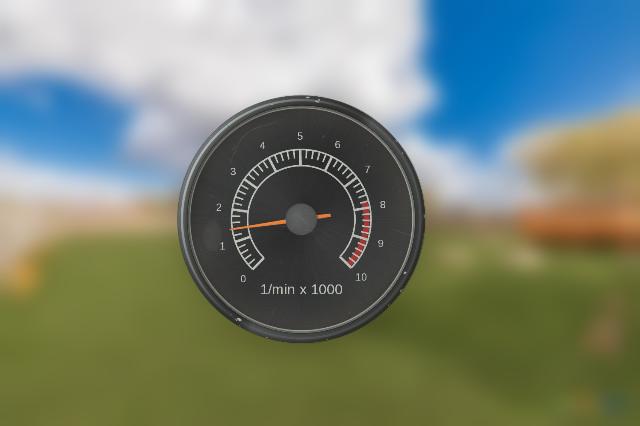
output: rpm 1400
